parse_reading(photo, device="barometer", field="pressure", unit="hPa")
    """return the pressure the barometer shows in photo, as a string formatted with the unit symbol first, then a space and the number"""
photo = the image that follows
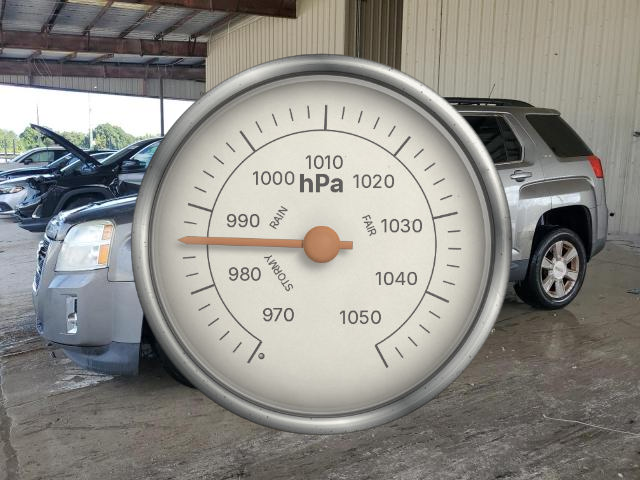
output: hPa 986
